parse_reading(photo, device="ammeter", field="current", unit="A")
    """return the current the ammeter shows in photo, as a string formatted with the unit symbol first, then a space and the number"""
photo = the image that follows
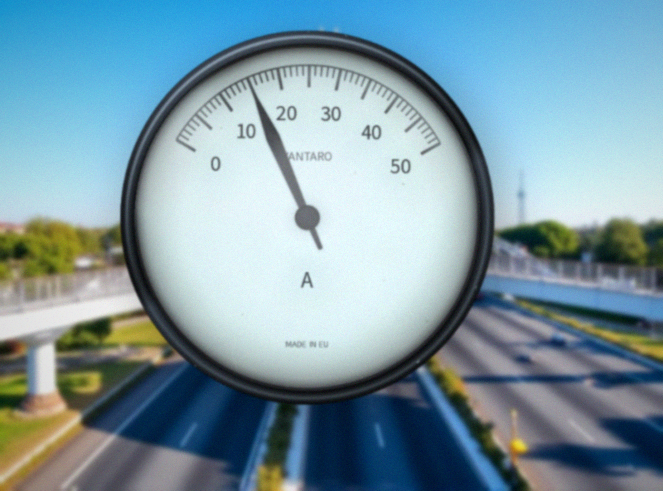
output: A 15
